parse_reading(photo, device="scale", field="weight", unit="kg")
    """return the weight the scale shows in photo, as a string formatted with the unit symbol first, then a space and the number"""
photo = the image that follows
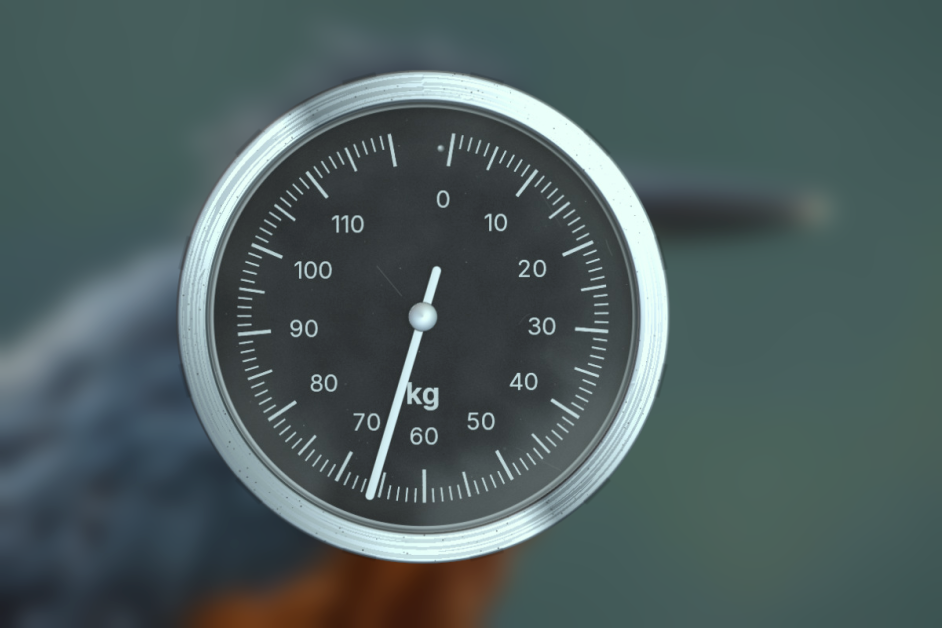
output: kg 66
